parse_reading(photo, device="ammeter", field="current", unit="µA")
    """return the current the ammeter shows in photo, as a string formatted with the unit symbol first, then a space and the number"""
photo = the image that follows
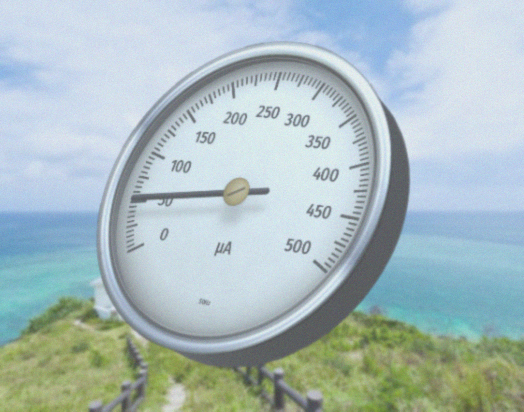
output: µA 50
